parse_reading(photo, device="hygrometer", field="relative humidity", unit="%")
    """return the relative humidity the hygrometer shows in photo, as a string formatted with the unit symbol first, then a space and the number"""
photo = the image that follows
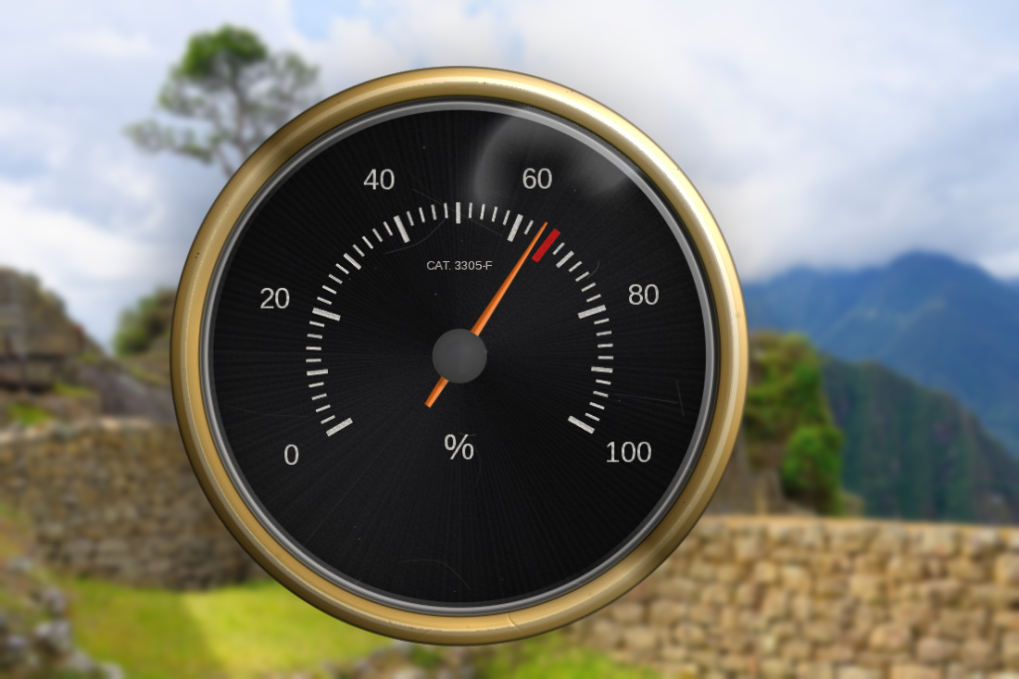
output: % 64
